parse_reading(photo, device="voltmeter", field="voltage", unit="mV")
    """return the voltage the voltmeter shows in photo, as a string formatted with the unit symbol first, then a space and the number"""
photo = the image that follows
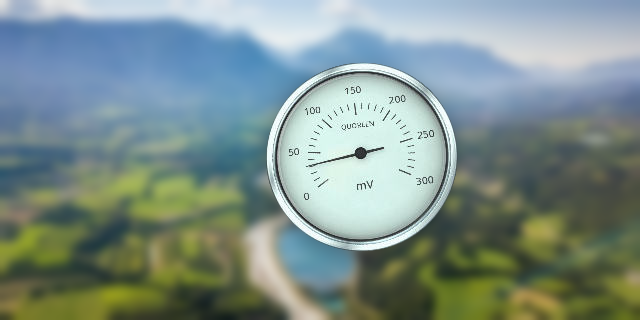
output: mV 30
